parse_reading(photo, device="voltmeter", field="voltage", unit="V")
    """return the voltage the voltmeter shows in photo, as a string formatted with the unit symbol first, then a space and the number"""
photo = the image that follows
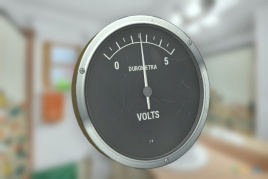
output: V 2.5
